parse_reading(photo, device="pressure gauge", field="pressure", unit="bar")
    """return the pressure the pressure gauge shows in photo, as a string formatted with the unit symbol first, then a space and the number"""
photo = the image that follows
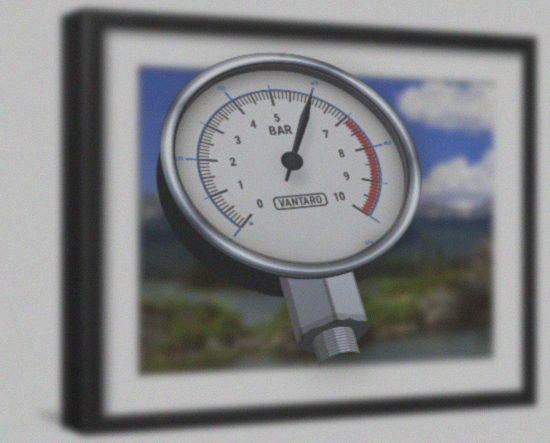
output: bar 6
